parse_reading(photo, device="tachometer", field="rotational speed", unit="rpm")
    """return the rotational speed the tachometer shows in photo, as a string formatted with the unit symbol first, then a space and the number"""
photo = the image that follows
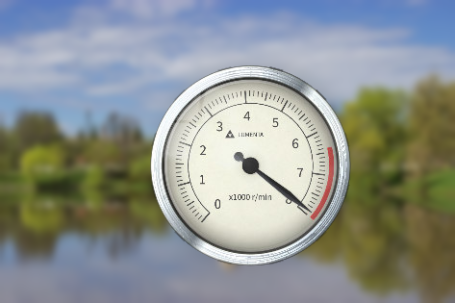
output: rpm 7900
